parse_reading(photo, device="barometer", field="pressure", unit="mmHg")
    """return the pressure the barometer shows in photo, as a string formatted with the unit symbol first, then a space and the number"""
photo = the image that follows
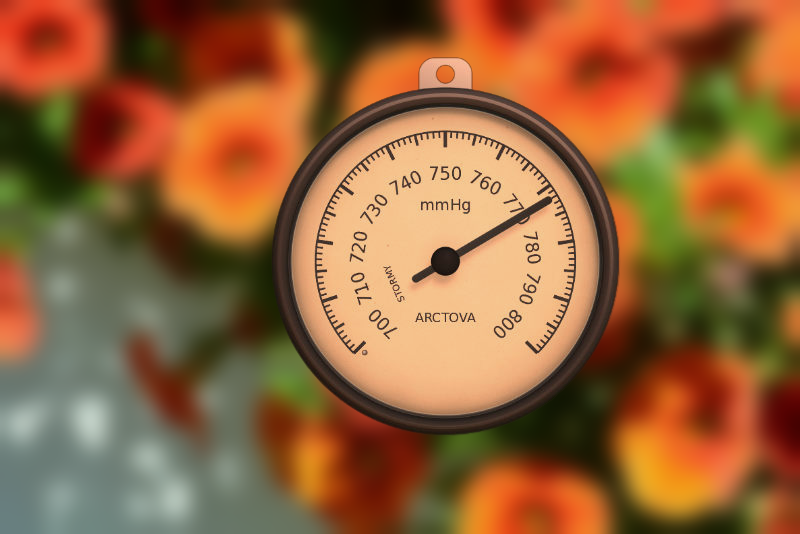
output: mmHg 772
